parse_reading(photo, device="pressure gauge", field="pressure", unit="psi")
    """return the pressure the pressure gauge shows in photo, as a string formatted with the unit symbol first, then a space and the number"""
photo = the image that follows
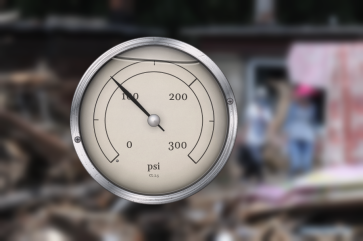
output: psi 100
